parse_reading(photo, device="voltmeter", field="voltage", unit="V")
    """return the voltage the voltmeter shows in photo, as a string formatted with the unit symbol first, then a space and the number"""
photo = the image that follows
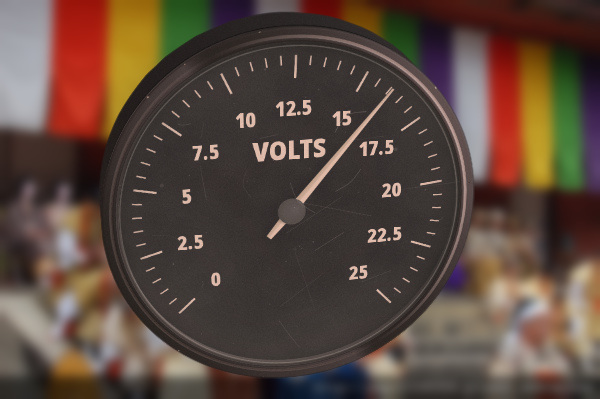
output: V 16
